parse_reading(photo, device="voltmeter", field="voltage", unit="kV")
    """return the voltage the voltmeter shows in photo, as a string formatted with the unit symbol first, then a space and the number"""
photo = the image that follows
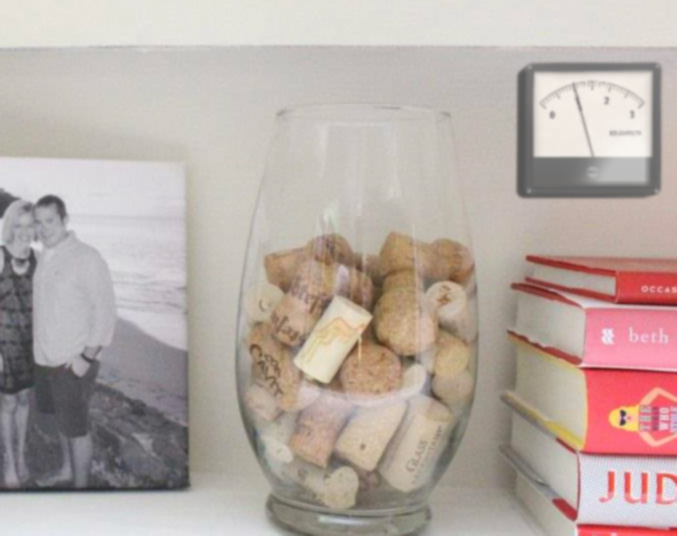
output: kV 1
